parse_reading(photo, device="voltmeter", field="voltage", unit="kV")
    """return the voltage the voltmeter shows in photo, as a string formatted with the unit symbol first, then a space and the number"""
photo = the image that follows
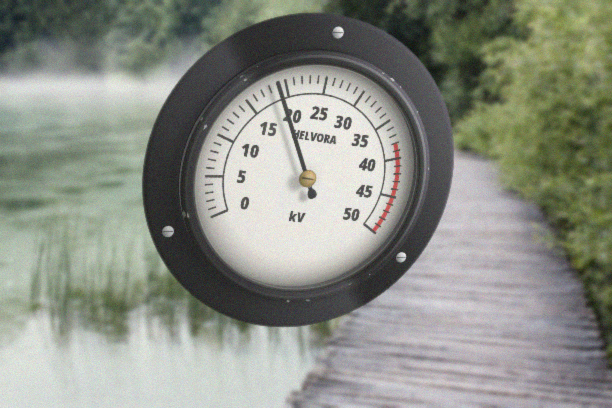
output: kV 19
